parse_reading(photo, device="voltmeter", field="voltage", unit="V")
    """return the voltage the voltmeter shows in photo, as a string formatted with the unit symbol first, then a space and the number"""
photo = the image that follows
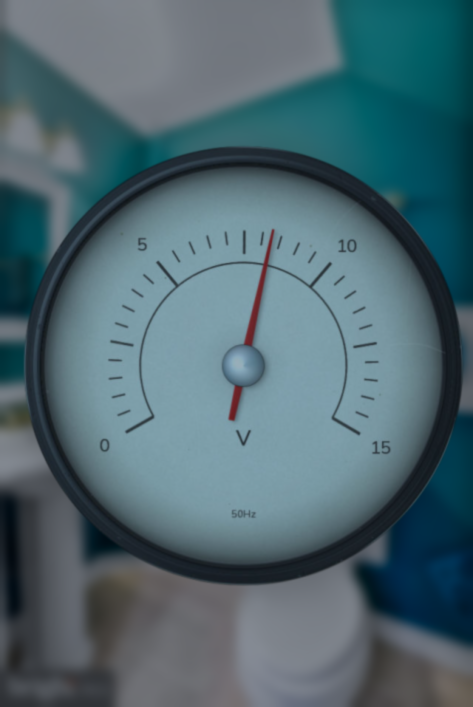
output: V 8.25
